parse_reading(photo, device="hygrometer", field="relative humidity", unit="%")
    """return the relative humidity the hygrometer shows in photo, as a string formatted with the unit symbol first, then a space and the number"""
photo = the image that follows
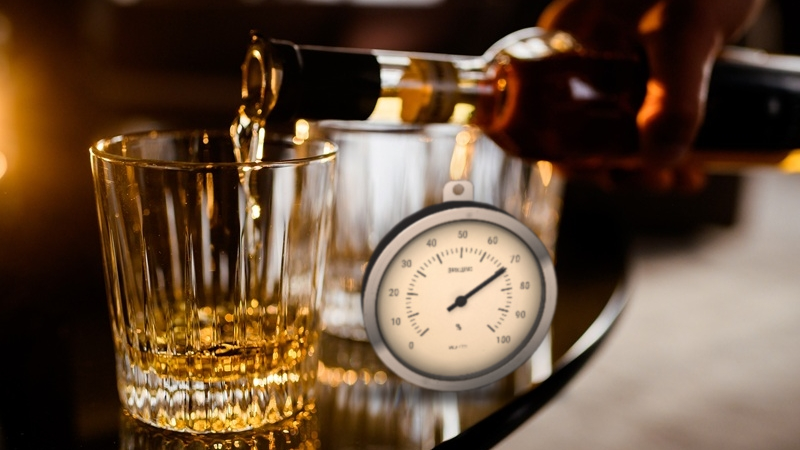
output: % 70
